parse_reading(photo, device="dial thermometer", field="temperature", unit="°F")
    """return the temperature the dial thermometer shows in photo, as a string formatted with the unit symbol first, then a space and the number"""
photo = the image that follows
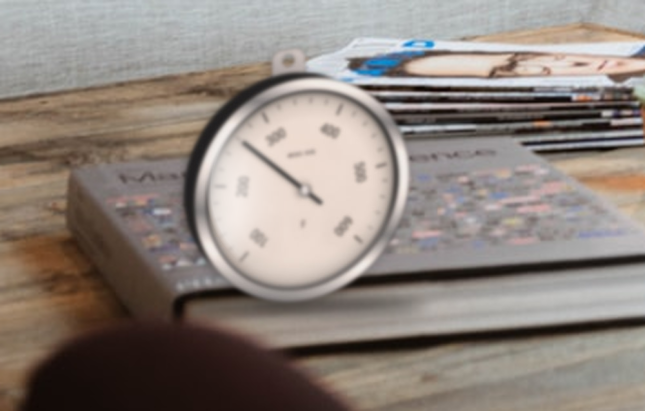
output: °F 260
